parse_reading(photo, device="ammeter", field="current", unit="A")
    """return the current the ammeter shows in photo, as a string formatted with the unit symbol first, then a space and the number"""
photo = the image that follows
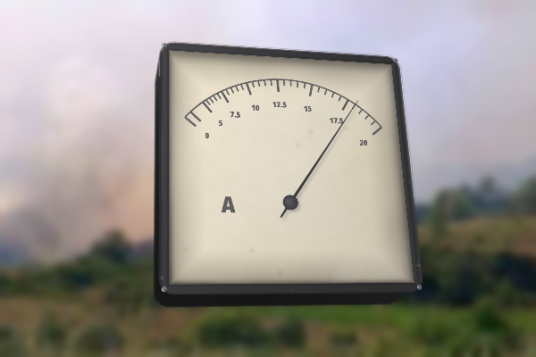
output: A 18
